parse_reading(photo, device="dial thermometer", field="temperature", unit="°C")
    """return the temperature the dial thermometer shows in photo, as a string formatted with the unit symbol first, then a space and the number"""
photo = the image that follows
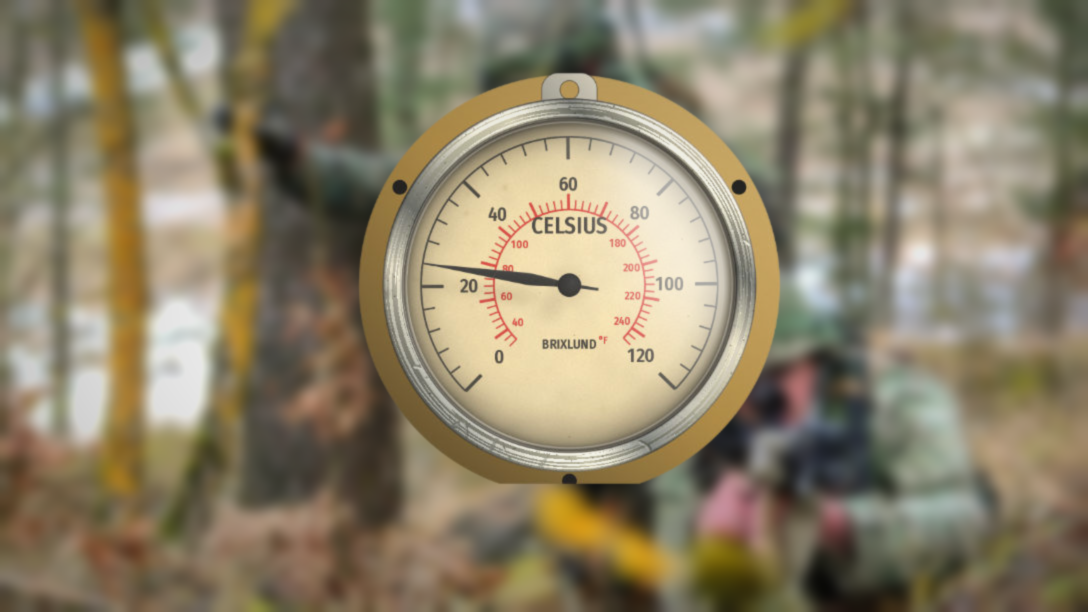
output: °C 24
